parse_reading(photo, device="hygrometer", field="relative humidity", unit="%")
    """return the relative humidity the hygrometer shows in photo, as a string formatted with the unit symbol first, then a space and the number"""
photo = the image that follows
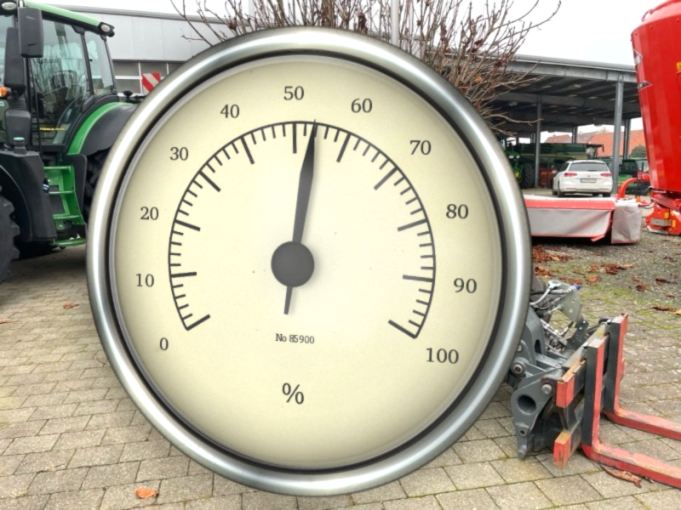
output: % 54
